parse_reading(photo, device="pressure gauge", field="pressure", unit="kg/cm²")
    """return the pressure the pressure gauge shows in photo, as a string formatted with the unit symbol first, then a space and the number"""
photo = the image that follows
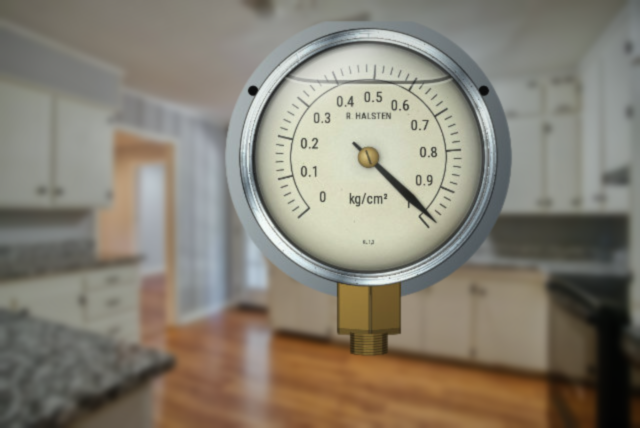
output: kg/cm² 0.98
